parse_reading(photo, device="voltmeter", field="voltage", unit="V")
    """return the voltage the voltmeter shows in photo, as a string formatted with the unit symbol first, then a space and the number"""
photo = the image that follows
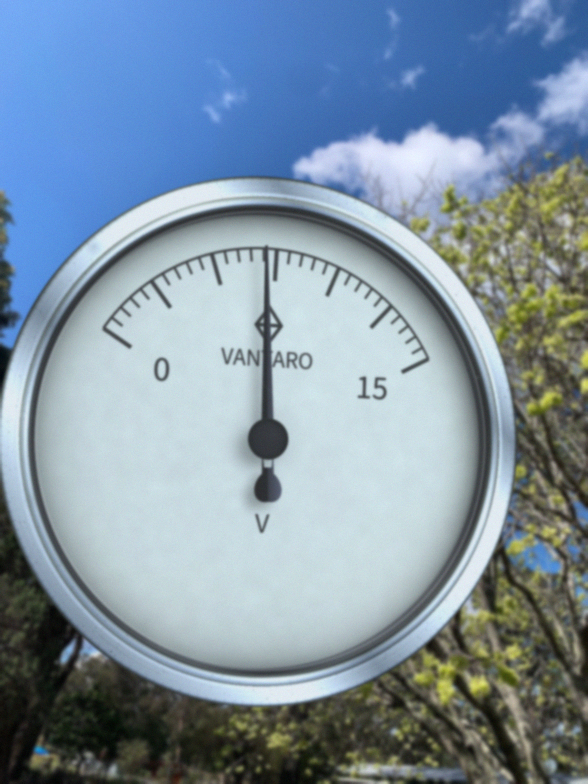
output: V 7
